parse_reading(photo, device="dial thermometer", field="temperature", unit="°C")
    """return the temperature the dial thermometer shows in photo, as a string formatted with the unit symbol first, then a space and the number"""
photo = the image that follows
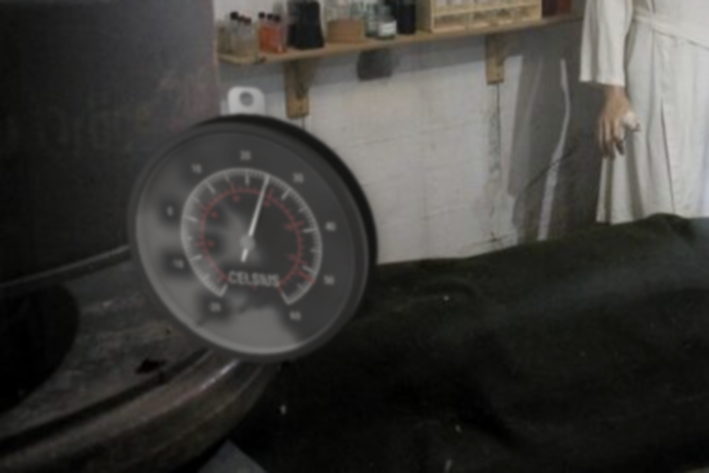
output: °C 25
